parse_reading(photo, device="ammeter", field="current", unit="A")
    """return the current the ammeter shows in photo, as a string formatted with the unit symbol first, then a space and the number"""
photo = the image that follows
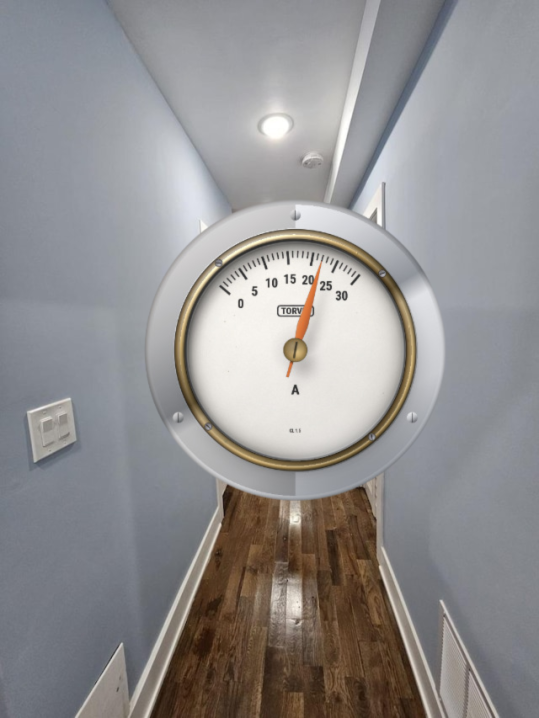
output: A 22
